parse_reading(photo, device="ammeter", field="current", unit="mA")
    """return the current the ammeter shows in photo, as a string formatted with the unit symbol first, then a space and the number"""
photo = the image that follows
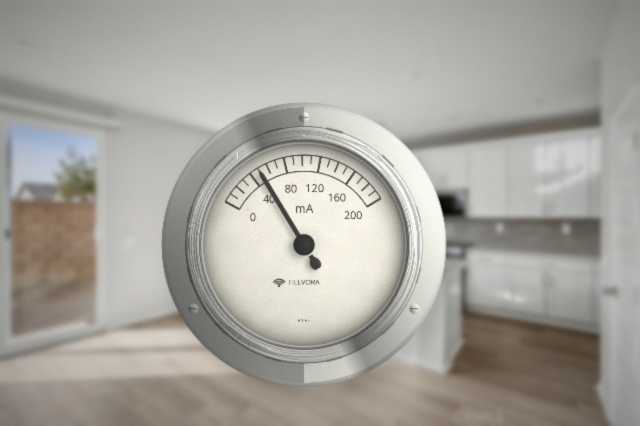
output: mA 50
